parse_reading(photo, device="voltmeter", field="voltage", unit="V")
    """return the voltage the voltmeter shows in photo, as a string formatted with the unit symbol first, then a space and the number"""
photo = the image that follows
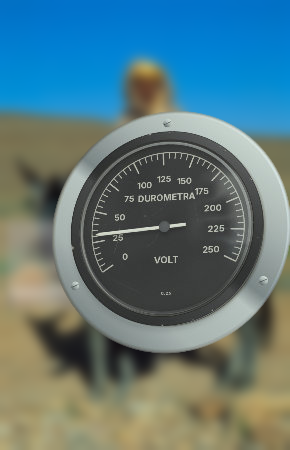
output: V 30
